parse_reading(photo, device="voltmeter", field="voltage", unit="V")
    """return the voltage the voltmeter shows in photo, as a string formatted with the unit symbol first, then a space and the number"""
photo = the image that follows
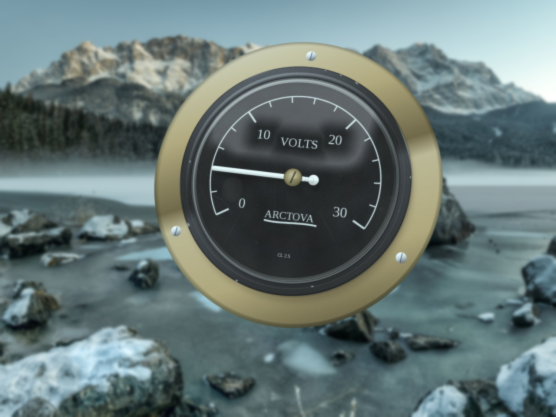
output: V 4
